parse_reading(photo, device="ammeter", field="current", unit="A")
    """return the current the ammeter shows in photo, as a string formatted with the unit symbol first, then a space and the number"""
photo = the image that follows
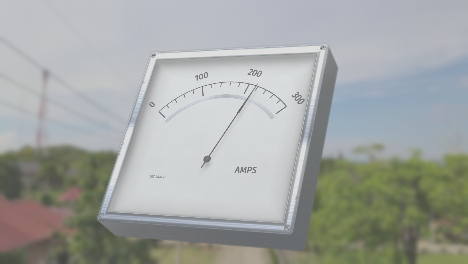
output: A 220
